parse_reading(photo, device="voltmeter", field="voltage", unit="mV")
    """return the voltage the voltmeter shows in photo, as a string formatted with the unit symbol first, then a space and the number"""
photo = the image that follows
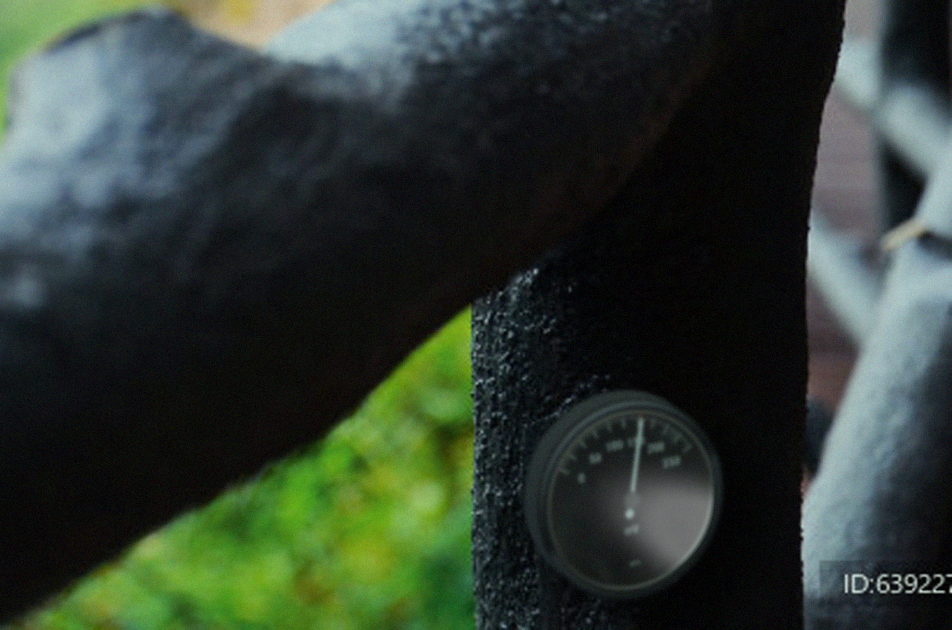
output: mV 150
